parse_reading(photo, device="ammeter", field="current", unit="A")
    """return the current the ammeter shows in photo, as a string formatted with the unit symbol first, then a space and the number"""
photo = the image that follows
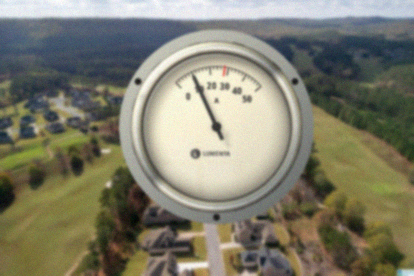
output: A 10
